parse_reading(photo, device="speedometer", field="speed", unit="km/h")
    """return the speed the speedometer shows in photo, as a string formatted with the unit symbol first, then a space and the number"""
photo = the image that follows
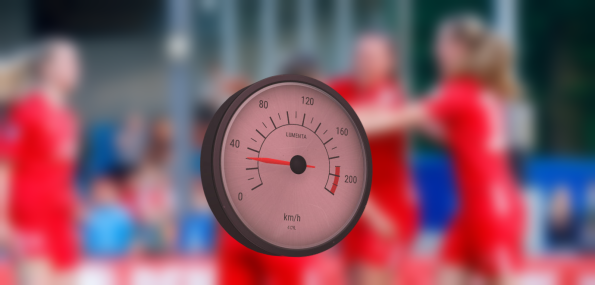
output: km/h 30
